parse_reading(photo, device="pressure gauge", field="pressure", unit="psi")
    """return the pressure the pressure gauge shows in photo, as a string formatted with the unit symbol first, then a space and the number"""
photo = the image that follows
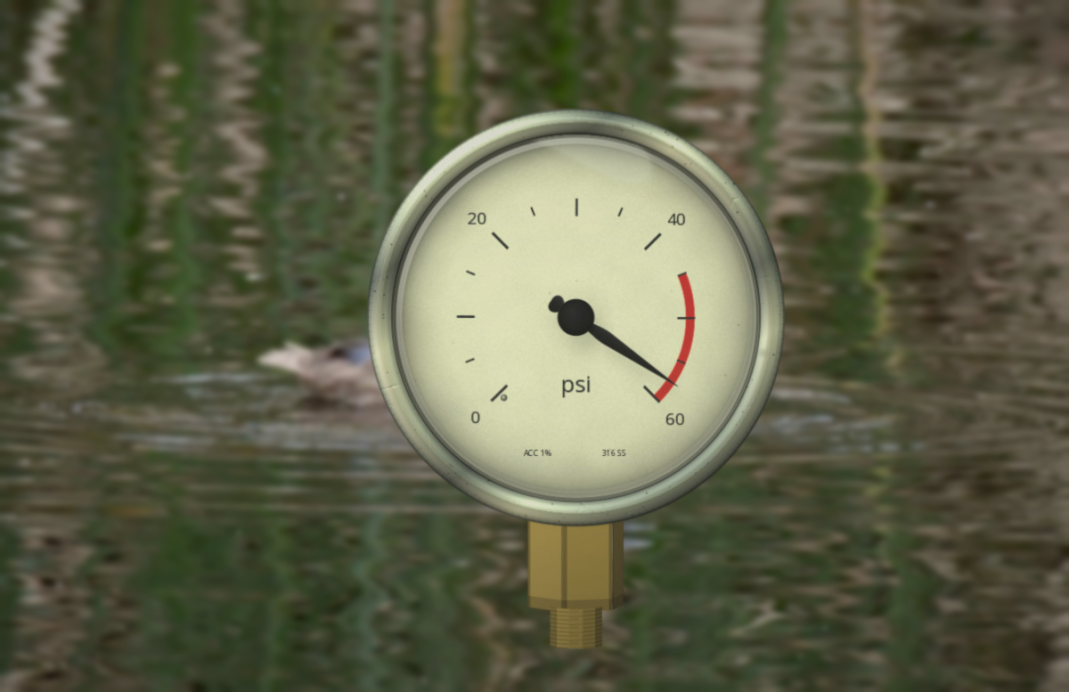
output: psi 57.5
